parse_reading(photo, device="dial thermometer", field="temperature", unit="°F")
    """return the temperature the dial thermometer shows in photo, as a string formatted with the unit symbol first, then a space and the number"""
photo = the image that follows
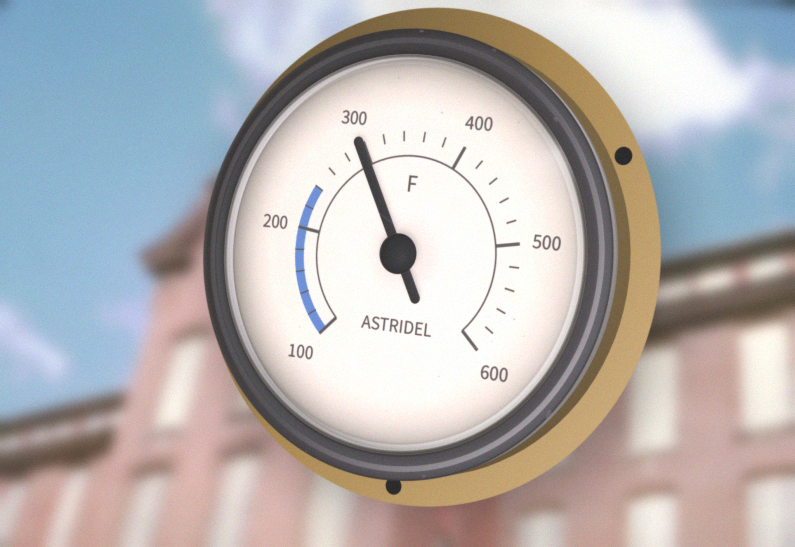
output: °F 300
